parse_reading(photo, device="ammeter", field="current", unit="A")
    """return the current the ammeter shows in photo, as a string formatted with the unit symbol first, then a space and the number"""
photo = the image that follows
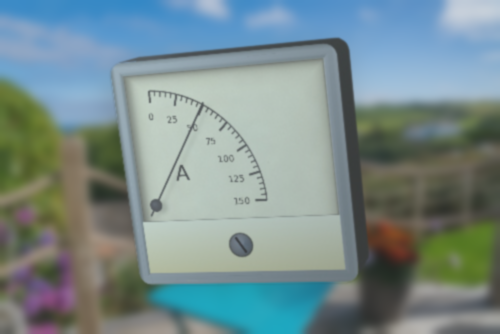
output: A 50
